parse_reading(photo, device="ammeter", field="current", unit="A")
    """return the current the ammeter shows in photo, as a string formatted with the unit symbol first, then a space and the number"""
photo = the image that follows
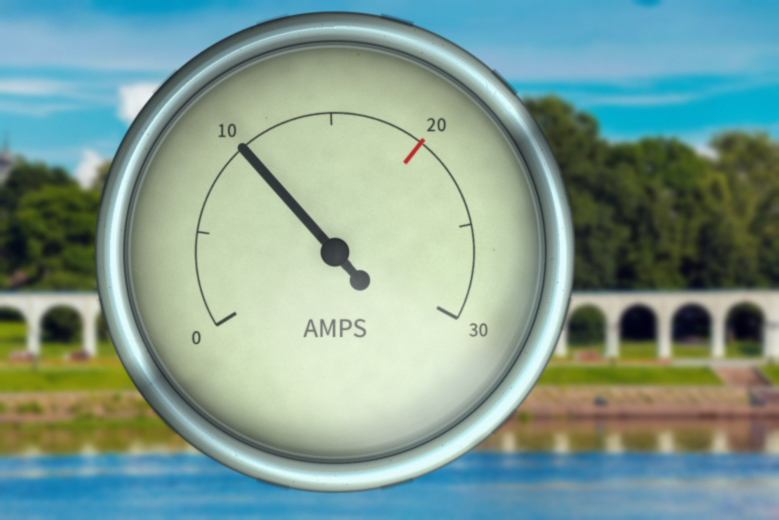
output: A 10
